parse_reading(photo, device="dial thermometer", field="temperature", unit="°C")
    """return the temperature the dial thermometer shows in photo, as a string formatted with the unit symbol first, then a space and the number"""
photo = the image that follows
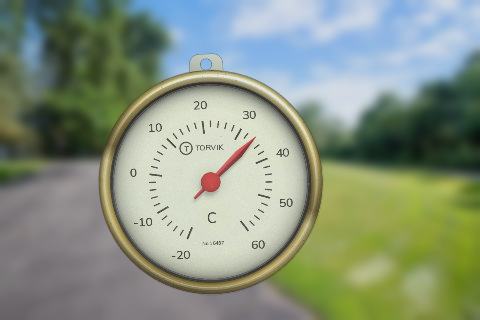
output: °C 34
